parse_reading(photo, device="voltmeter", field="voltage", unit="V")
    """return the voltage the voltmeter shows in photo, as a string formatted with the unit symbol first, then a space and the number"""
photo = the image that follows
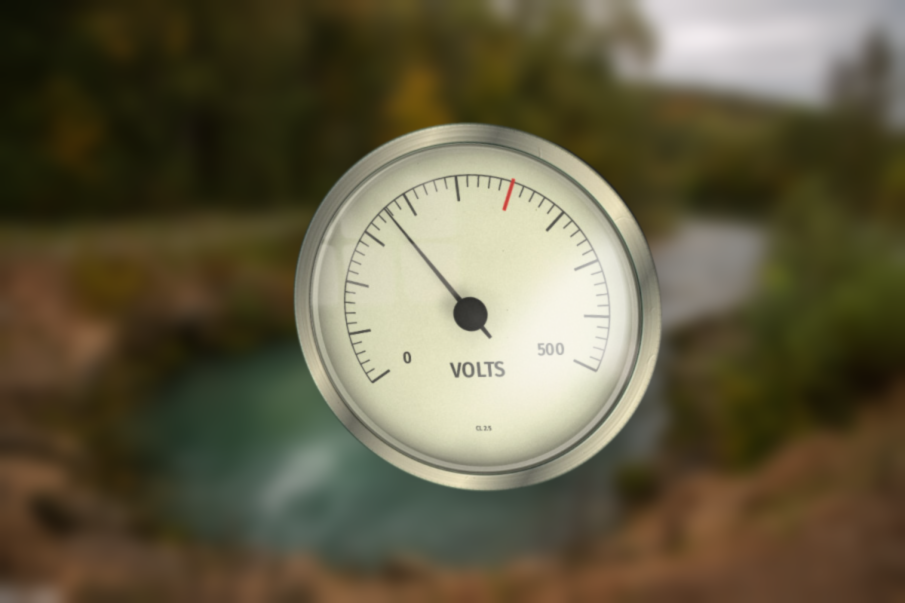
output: V 180
